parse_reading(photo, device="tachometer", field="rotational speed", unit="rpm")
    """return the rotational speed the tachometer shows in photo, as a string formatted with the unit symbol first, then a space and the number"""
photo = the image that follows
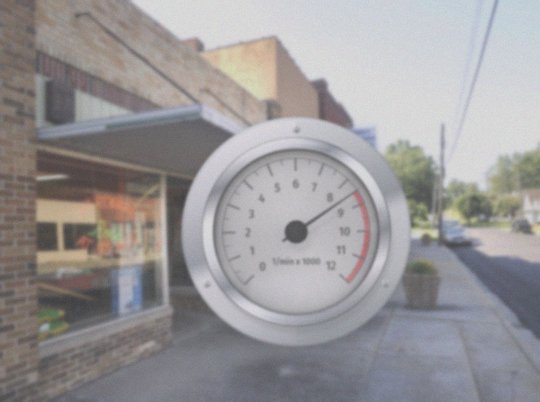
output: rpm 8500
